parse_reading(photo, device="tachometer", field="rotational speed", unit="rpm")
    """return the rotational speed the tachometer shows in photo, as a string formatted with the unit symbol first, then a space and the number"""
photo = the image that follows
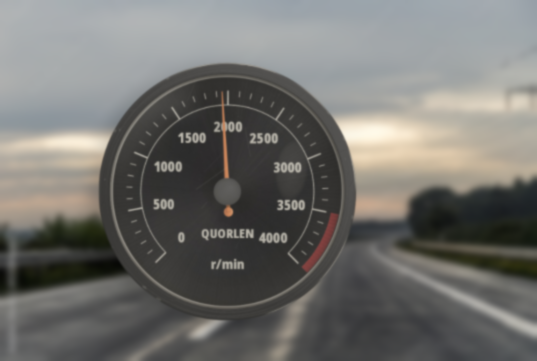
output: rpm 1950
